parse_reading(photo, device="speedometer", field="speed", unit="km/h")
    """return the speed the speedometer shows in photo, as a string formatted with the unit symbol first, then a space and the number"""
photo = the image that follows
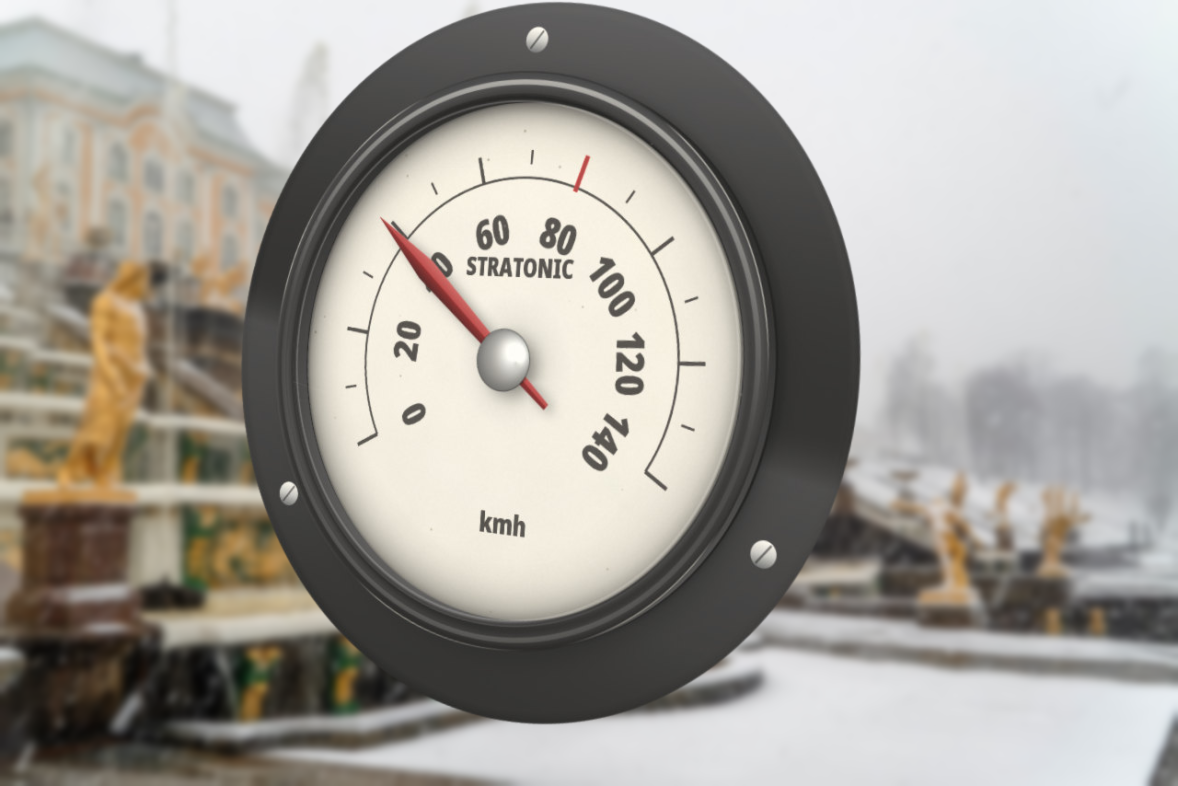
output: km/h 40
